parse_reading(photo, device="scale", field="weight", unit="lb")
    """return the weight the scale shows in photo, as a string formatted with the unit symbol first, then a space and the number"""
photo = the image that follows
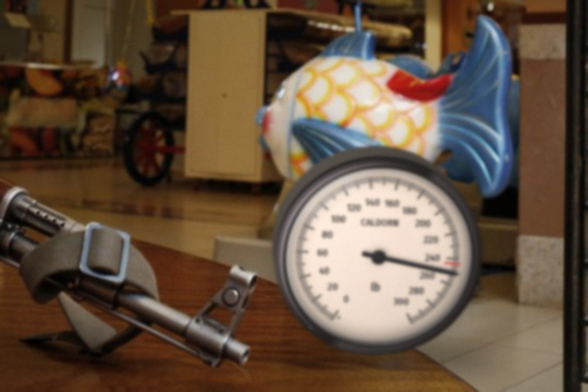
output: lb 250
